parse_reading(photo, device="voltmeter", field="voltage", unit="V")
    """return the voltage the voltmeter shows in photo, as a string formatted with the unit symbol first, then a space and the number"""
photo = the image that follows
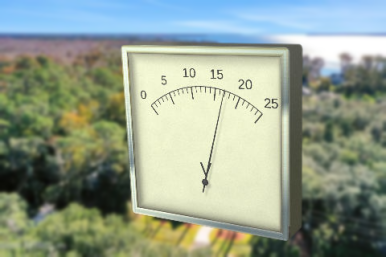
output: V 17
